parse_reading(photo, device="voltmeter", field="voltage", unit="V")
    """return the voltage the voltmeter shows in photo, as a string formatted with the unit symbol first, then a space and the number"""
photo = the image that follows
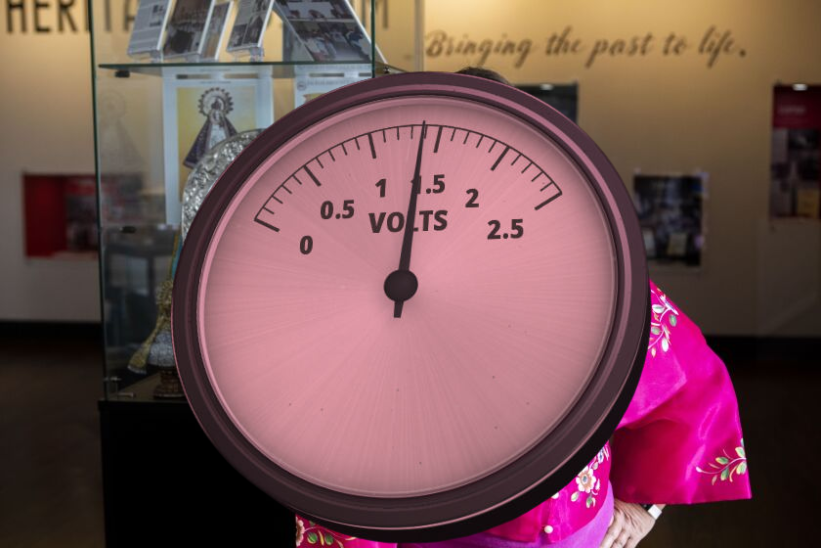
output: V 1.4
